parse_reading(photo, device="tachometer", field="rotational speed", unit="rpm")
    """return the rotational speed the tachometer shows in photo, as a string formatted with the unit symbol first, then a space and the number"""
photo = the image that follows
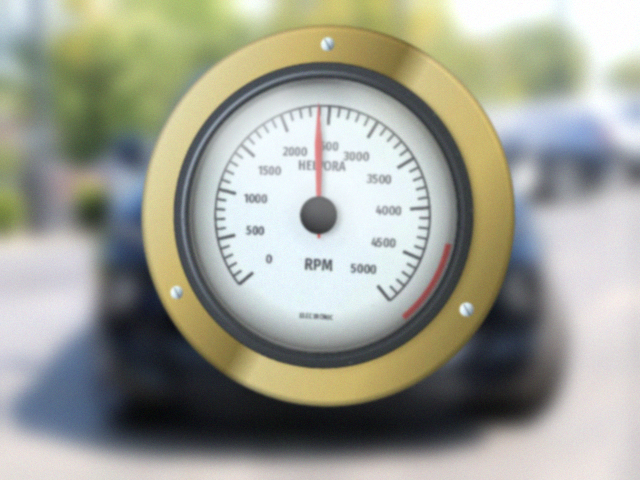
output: rpm 2400
